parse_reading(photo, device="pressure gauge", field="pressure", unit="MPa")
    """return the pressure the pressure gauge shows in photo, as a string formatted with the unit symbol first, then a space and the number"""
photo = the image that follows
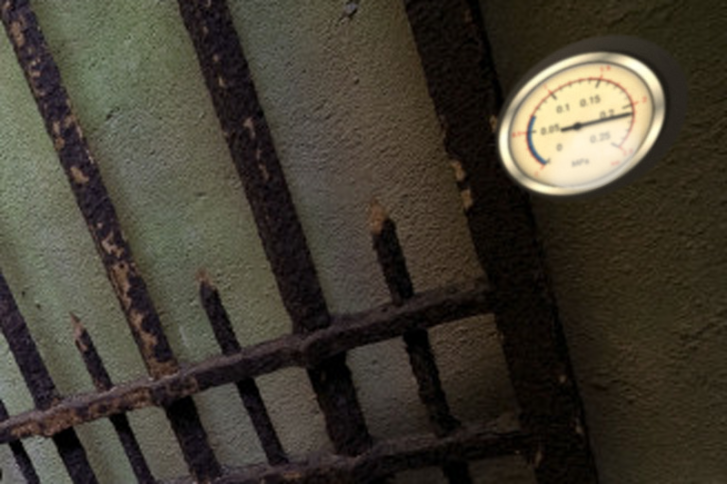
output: MPa 0.21
